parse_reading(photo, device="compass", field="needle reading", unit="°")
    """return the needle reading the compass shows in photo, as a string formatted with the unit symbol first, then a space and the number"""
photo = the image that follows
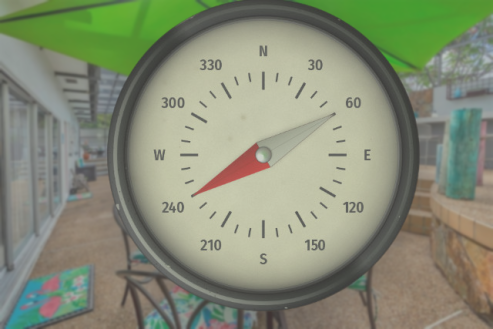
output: ° 240
